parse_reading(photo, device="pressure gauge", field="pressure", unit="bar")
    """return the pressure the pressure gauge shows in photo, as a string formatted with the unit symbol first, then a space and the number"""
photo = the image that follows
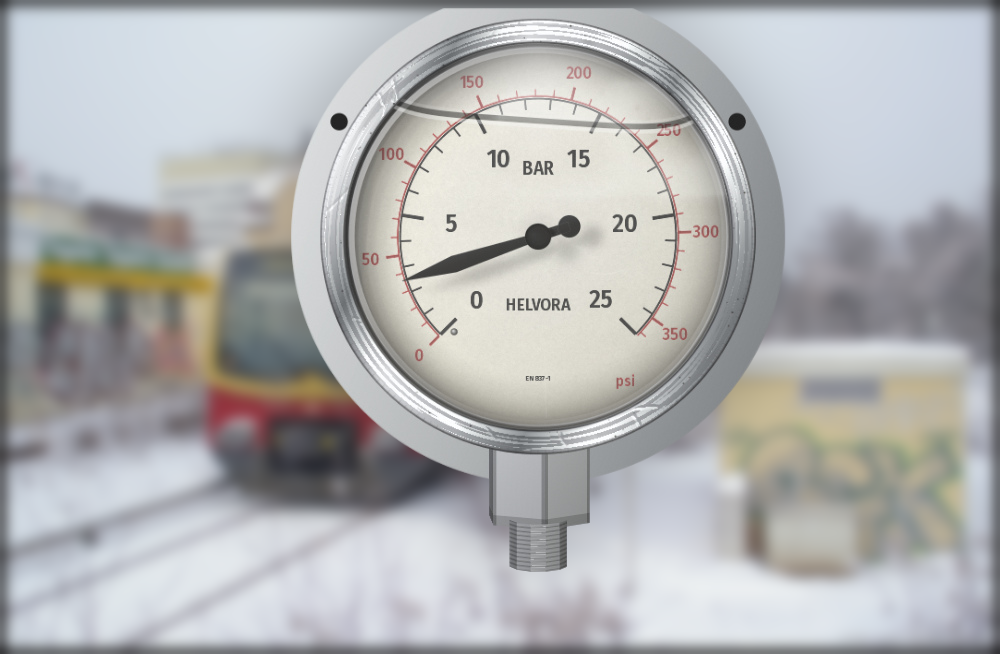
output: bar 2.5
